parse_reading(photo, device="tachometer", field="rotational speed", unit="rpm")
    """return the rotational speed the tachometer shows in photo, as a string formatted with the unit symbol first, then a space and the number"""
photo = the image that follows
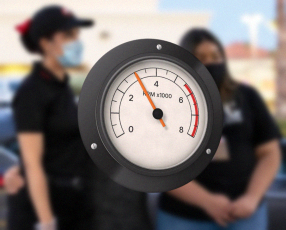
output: rpm 3000
